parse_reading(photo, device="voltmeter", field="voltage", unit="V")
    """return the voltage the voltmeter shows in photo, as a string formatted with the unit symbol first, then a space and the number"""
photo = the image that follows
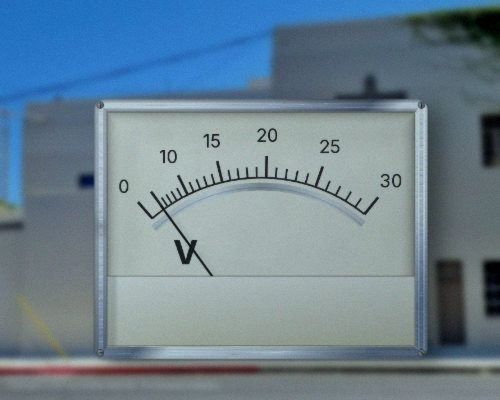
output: V 5
